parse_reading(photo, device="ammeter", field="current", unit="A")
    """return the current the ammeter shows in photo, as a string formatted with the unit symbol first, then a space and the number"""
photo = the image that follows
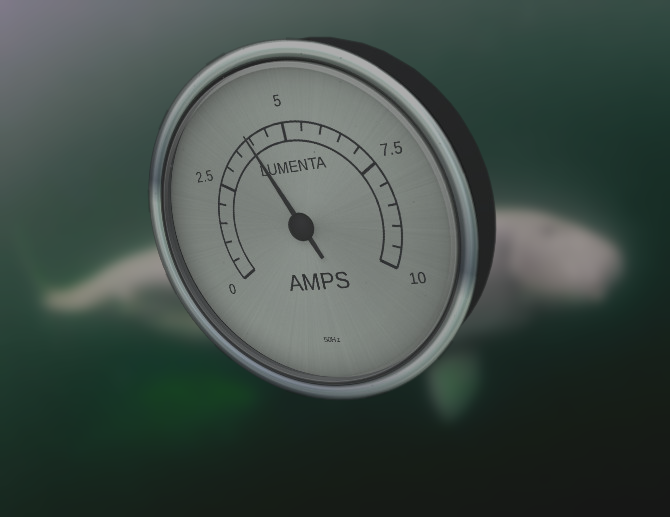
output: A 4
